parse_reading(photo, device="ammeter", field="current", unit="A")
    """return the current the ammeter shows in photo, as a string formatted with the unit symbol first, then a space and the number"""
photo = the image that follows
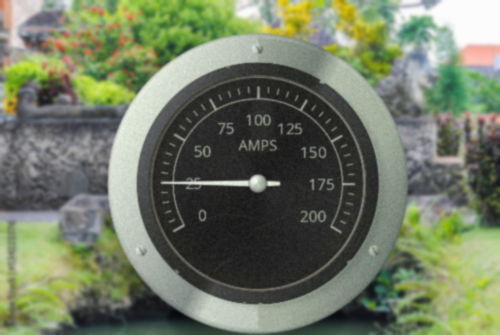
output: A 25
